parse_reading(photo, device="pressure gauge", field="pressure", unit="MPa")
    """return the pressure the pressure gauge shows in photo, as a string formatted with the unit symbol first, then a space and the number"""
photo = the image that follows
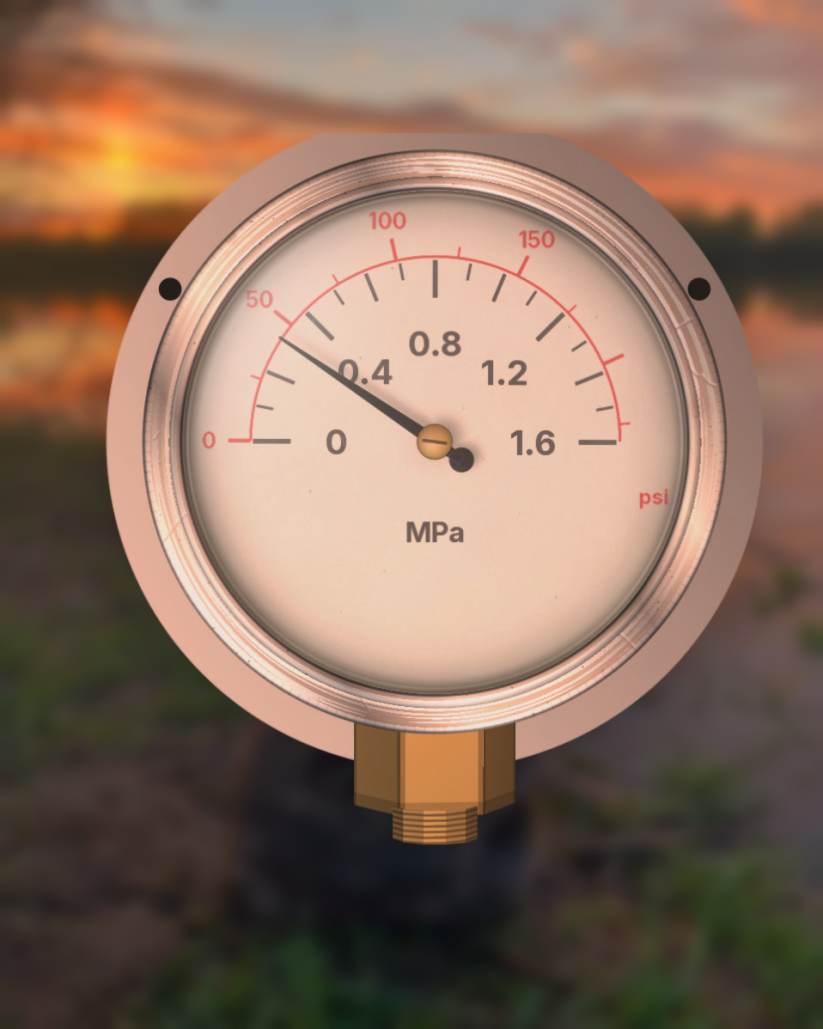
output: MPa 0.3
